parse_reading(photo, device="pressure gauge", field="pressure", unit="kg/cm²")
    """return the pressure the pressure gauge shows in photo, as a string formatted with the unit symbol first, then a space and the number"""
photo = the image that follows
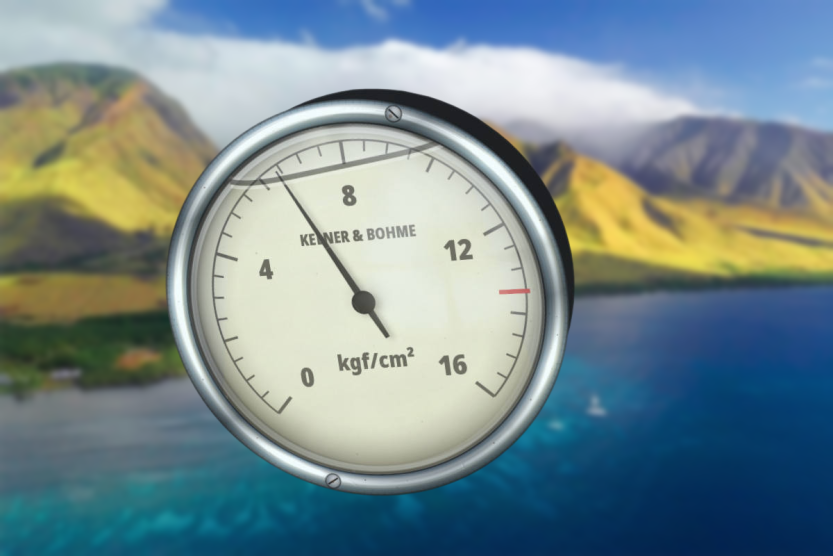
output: kg/cm² 6.5
